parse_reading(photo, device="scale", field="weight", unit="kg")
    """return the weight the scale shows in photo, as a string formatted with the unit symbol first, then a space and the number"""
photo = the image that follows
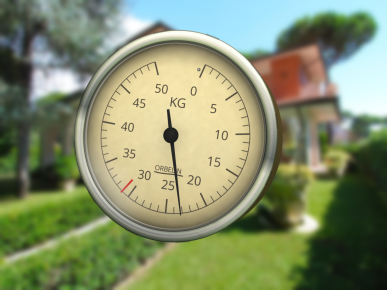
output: kg 23
